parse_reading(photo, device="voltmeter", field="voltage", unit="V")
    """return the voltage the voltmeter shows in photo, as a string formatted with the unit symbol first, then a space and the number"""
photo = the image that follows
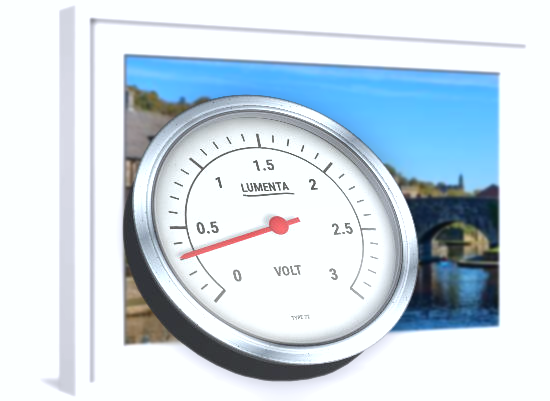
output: V 0.3
